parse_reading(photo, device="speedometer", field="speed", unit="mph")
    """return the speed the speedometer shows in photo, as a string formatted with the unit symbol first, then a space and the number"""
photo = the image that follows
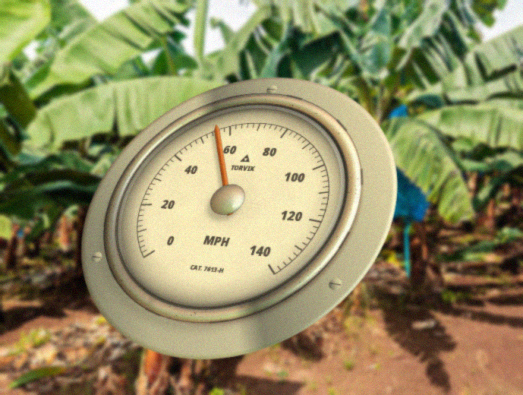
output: mph 56
